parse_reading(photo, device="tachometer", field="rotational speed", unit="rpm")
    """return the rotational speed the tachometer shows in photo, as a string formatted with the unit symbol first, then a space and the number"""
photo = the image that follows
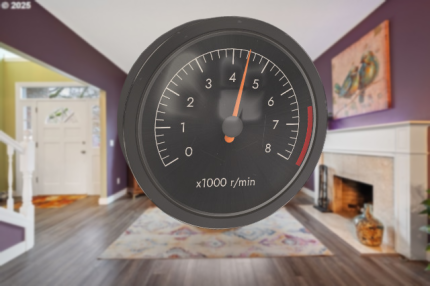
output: rpm 4400
